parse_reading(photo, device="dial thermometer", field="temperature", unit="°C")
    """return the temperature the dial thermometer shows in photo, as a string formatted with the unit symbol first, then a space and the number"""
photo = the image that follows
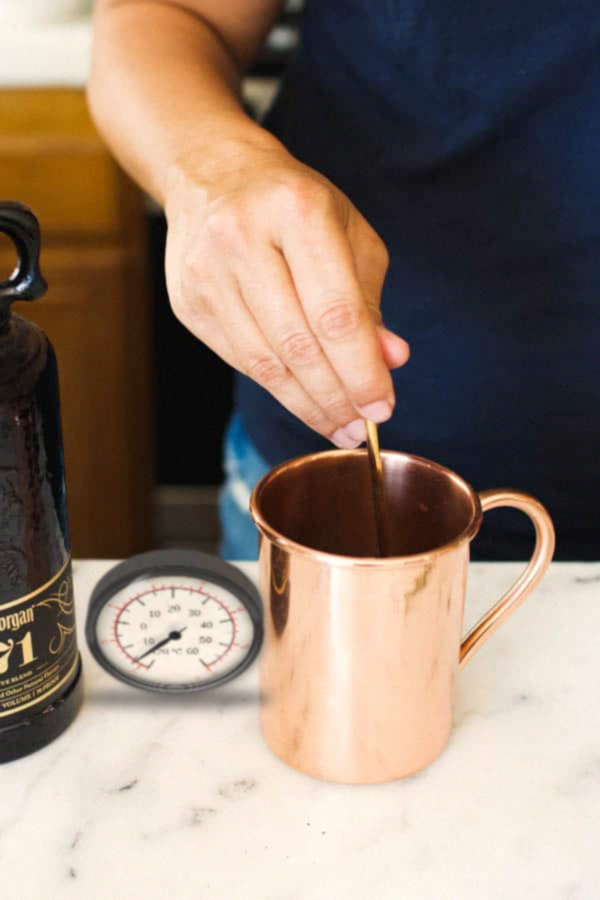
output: °C -15
